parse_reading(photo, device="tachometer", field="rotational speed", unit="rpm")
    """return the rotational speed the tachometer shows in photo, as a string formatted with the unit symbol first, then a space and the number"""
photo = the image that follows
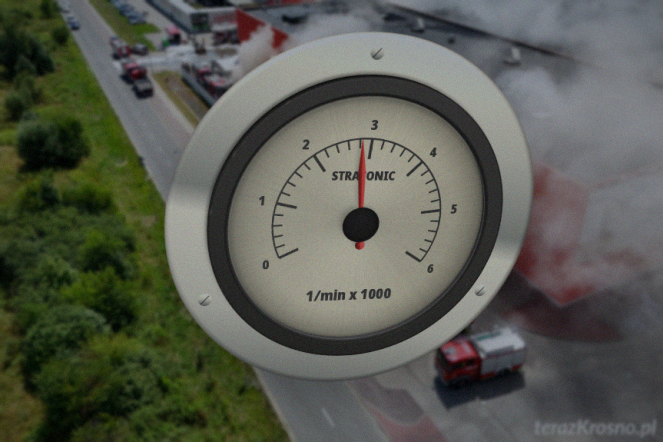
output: rpm 2800
